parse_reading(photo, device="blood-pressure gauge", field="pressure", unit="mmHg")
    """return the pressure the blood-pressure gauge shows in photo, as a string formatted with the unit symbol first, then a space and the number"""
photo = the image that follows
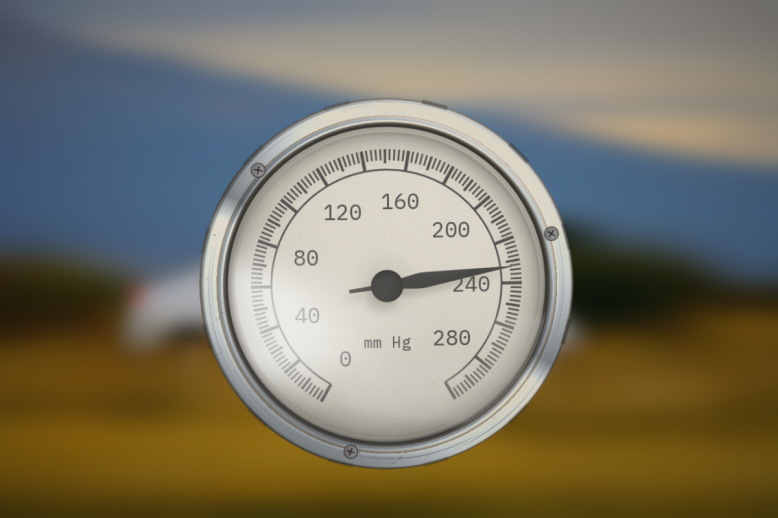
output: mmHg 232
